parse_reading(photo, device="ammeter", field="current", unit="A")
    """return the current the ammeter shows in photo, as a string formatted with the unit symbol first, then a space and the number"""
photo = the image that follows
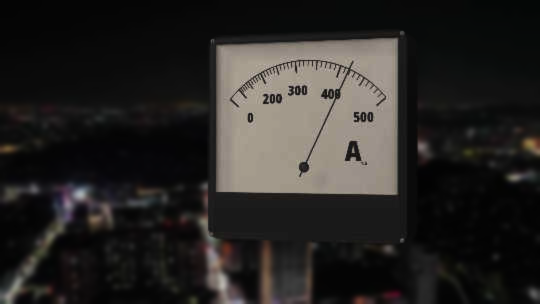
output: A 420
